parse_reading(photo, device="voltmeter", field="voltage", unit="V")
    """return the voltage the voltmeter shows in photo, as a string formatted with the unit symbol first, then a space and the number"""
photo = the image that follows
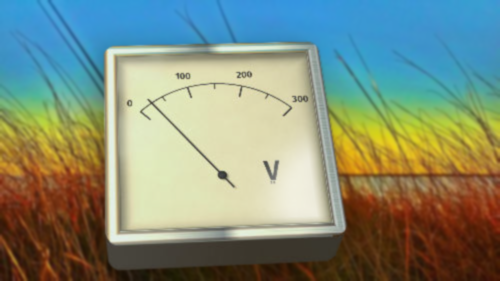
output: V 25
